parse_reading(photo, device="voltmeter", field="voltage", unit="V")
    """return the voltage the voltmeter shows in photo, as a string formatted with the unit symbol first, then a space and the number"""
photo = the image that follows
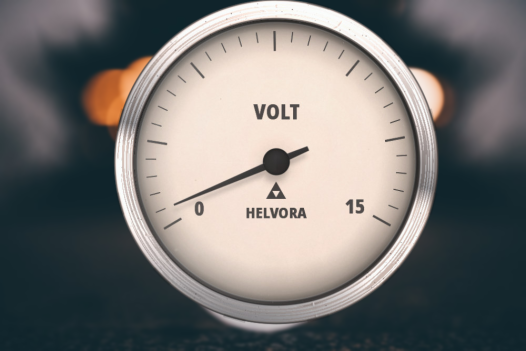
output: V 0.5
